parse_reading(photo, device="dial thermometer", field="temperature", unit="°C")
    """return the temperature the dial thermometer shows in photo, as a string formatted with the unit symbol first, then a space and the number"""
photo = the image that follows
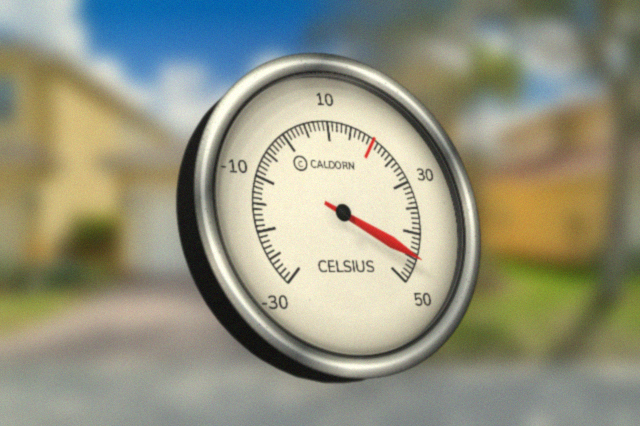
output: °C 45
